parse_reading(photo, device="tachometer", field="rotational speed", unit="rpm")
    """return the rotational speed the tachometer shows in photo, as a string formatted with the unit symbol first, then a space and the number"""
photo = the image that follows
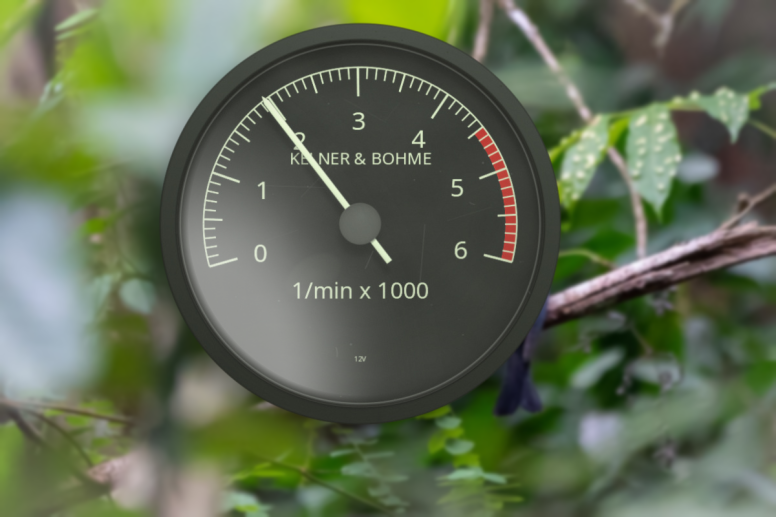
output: rpm 1950
